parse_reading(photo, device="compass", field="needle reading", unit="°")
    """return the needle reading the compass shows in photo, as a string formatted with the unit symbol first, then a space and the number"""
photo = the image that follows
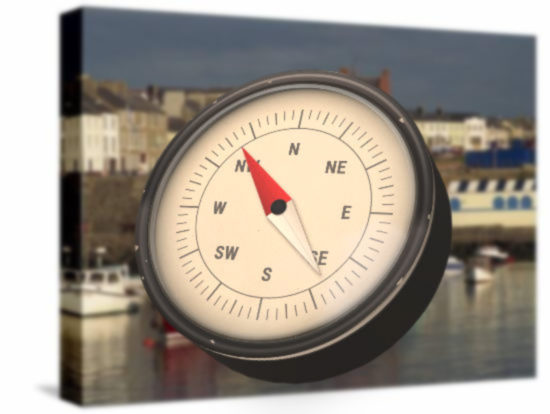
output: ° 320
